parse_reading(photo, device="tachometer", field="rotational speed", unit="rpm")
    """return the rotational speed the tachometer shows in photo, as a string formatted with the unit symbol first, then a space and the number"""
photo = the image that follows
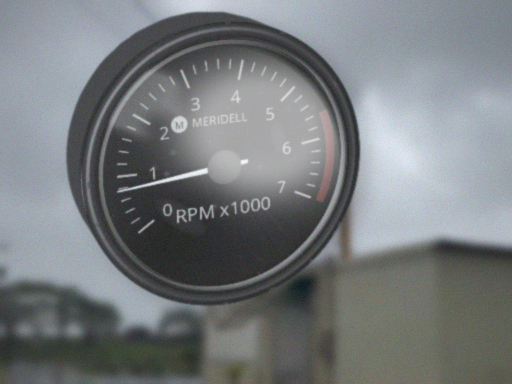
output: rpm 800
